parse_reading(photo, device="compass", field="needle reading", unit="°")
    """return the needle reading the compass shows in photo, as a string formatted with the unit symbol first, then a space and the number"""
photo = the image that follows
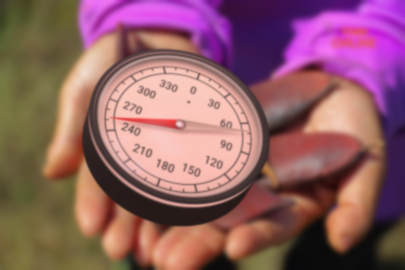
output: ° 250
